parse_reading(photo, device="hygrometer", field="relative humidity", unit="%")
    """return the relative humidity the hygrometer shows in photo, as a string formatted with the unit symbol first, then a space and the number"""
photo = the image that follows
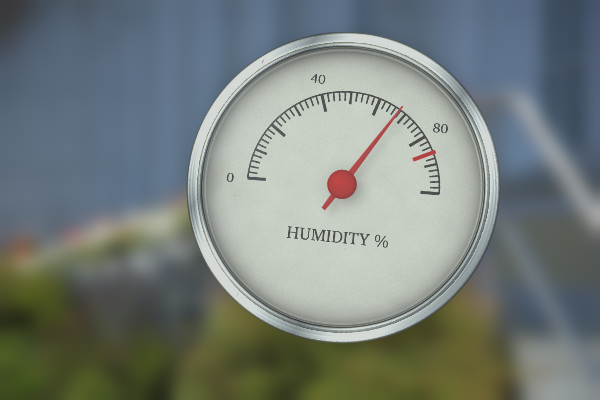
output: % 68
